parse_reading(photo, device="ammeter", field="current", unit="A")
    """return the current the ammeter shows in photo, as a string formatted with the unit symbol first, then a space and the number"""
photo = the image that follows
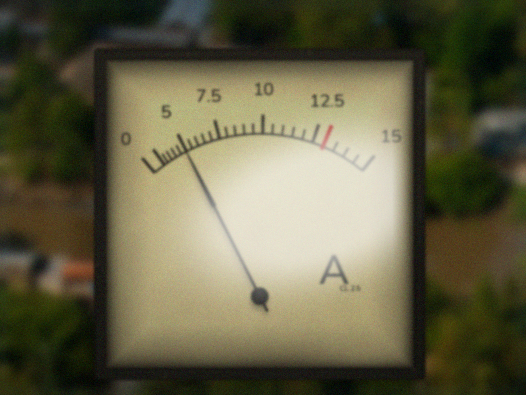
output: A 5
